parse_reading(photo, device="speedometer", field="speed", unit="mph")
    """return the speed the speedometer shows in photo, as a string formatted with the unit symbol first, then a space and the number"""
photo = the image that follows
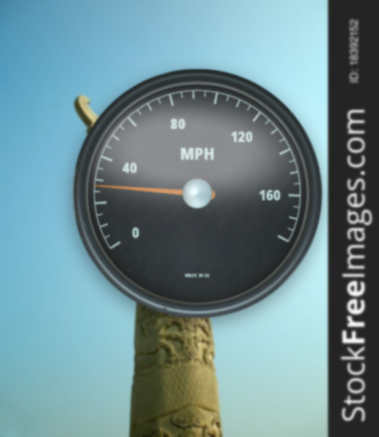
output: mph 27.5
